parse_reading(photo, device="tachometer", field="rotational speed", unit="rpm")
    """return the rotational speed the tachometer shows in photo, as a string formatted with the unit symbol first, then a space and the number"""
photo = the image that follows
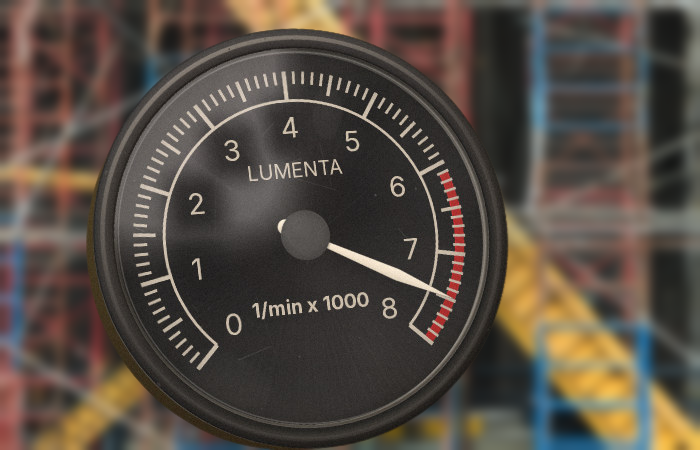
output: rpm 7500
